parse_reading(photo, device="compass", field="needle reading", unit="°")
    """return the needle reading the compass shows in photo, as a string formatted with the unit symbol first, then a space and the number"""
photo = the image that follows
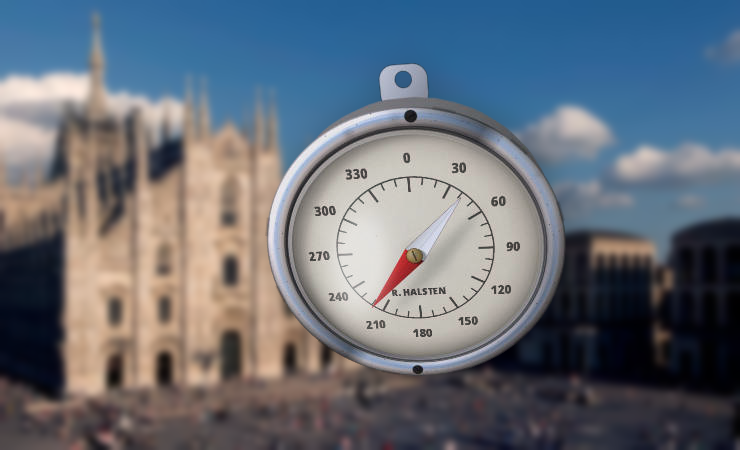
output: ° 220
